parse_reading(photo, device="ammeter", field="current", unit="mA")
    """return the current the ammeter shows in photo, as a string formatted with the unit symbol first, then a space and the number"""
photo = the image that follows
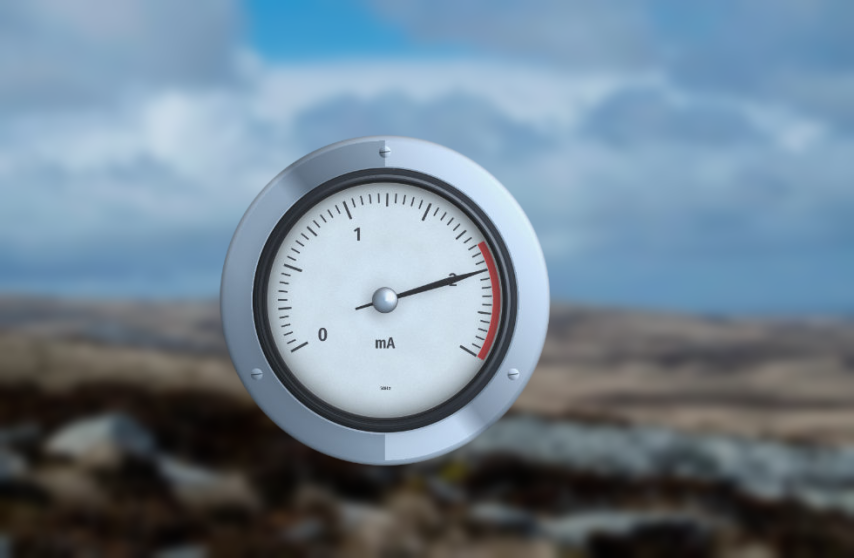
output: mA 2
